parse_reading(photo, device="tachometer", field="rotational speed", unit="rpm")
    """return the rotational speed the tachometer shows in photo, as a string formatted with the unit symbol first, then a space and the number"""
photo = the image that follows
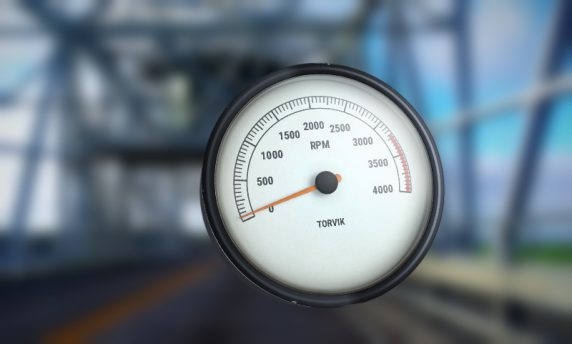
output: rpm 50
